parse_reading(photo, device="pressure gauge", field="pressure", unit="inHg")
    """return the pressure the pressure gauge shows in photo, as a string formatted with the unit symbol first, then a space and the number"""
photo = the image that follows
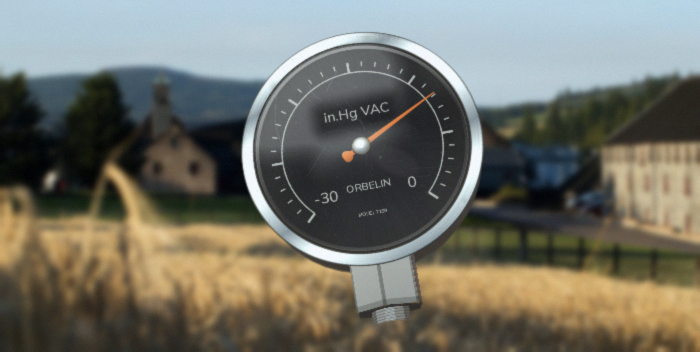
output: inHg -8
